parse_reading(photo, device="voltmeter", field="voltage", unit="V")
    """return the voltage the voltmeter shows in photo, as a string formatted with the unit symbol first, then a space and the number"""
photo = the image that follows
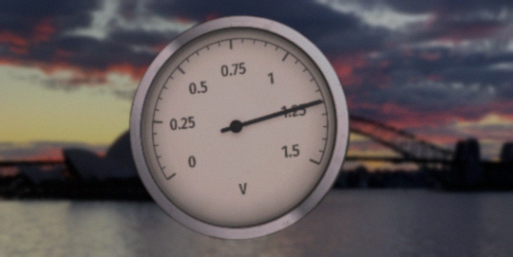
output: V 1.25
